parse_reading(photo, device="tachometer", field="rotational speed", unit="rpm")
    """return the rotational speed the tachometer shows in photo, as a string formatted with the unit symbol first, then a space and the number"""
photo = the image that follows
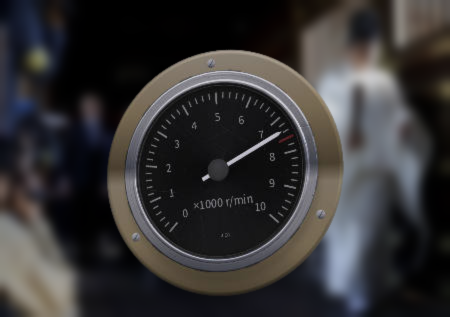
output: rpm 7400
